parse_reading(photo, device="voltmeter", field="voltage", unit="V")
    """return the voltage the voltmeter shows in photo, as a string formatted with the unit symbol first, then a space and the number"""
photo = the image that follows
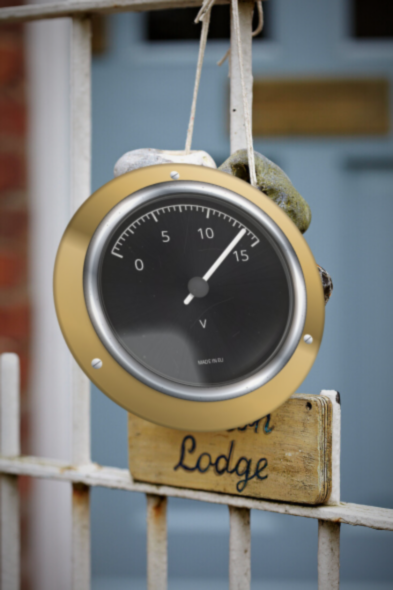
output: V 13.5
